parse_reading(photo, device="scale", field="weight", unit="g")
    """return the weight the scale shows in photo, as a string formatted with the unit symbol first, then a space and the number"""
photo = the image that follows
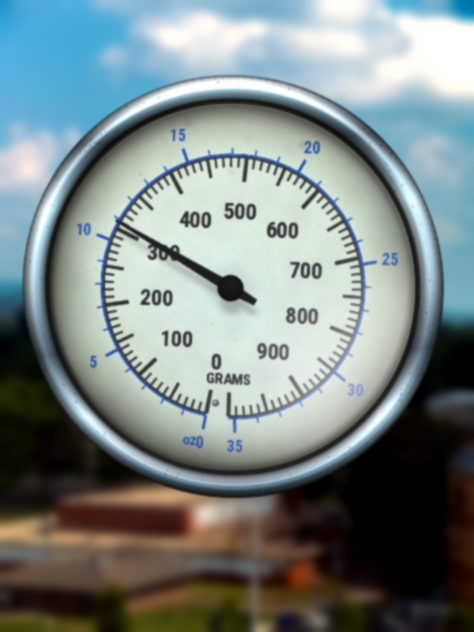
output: g 310
